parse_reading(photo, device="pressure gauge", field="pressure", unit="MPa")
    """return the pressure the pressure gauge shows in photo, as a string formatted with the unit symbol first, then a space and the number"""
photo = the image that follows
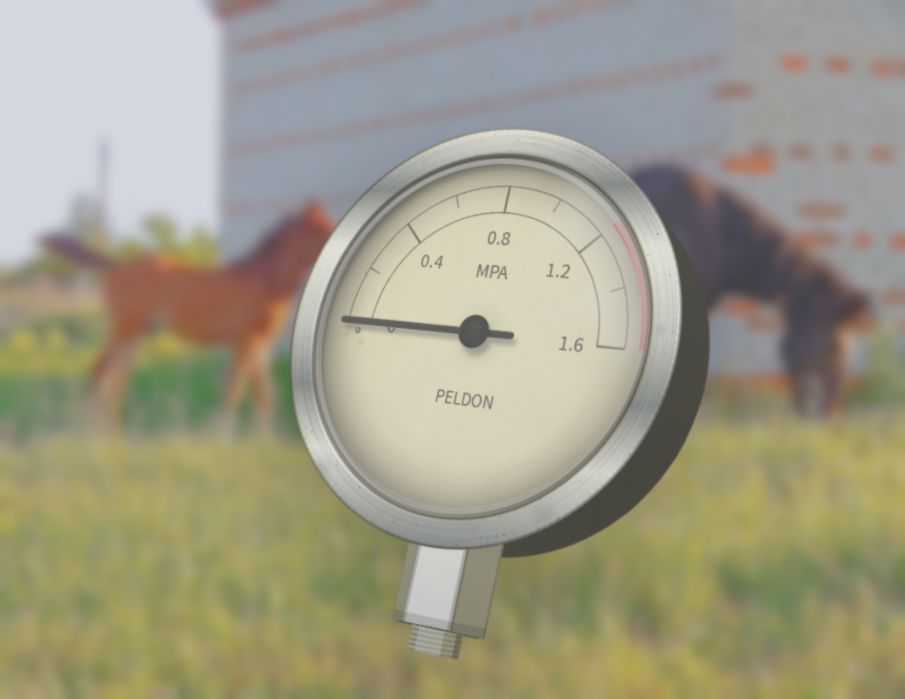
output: MPa 0
